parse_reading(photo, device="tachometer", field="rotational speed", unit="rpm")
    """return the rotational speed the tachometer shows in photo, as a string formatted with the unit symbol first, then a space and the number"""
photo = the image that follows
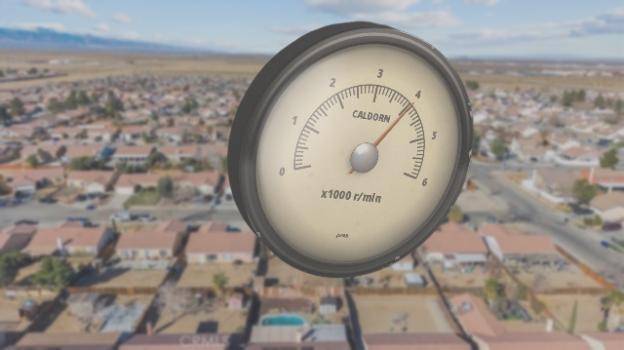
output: rpm 4000
